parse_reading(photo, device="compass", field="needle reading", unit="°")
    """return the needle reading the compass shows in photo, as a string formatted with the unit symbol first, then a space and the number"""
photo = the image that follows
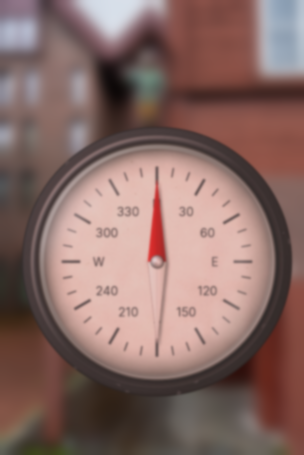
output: ° 0
